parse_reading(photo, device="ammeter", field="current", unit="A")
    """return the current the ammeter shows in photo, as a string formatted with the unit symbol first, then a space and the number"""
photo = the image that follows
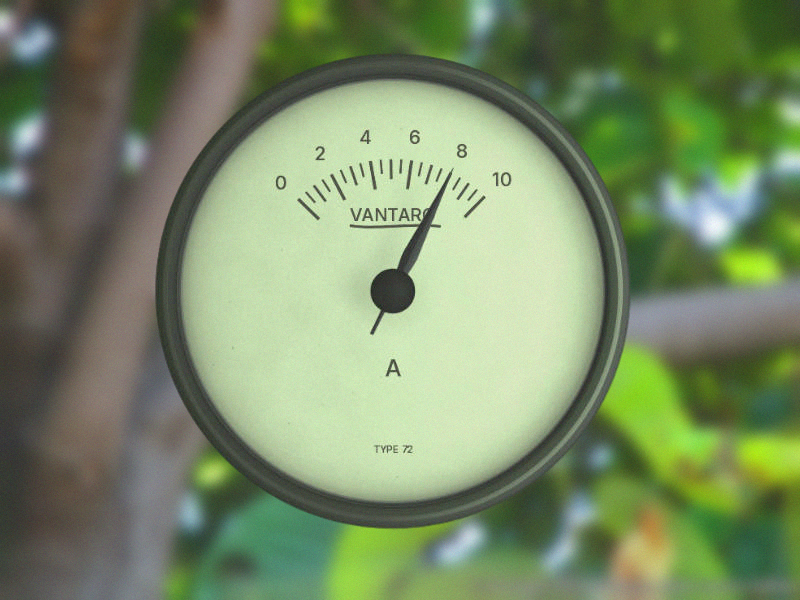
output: A 8
